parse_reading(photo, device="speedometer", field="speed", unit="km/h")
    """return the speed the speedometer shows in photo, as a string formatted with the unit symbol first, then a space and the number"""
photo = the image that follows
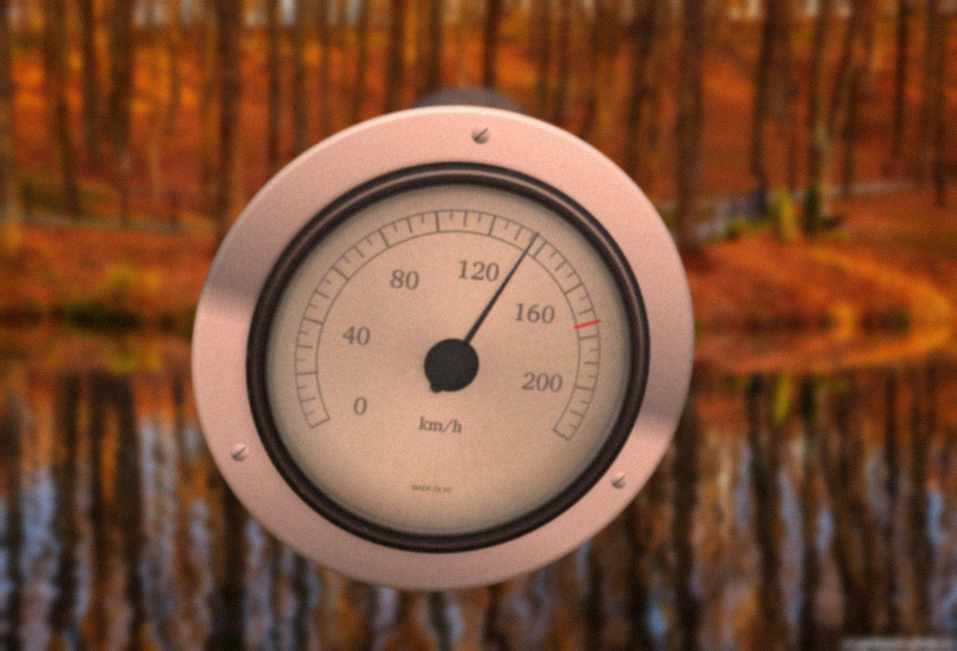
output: km/h 135
